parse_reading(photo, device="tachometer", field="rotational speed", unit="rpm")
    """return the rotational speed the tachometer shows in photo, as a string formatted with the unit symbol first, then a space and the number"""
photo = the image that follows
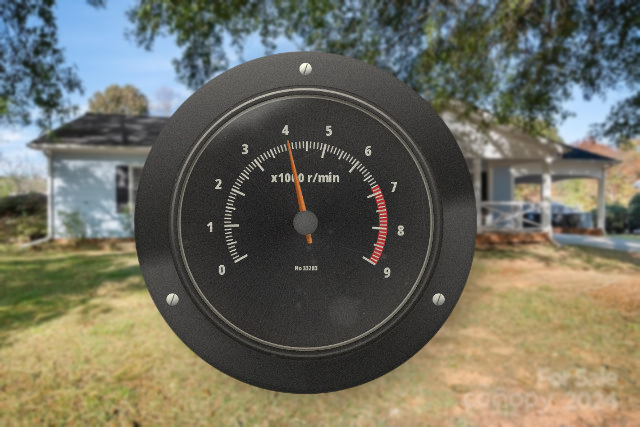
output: rpm 4000
